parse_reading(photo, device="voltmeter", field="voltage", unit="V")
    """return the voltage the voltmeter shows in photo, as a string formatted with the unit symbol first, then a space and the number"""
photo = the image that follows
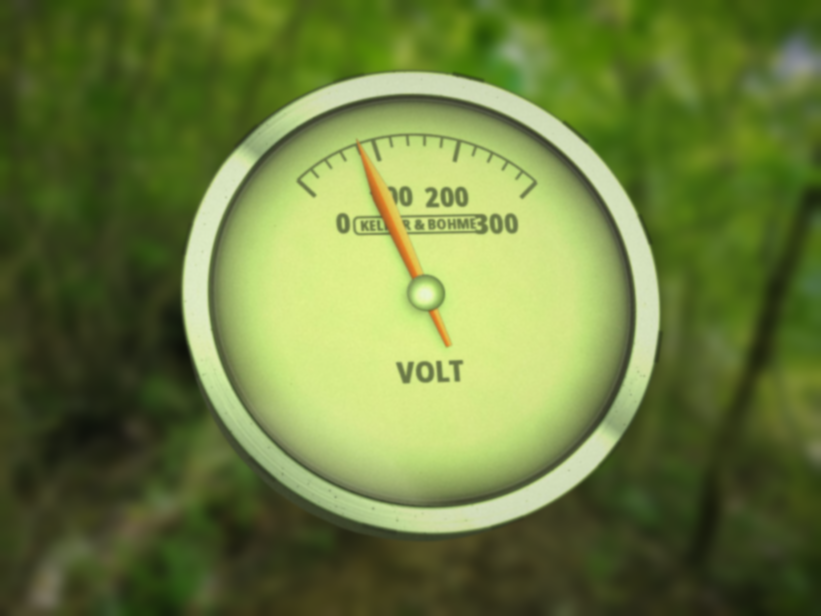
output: V 80
